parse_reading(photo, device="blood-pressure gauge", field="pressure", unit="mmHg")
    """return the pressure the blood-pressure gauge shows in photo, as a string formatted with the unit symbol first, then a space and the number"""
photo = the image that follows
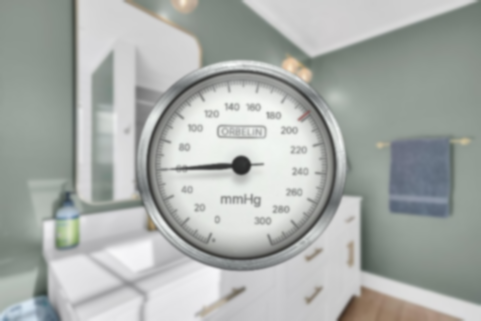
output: mmHg 60
